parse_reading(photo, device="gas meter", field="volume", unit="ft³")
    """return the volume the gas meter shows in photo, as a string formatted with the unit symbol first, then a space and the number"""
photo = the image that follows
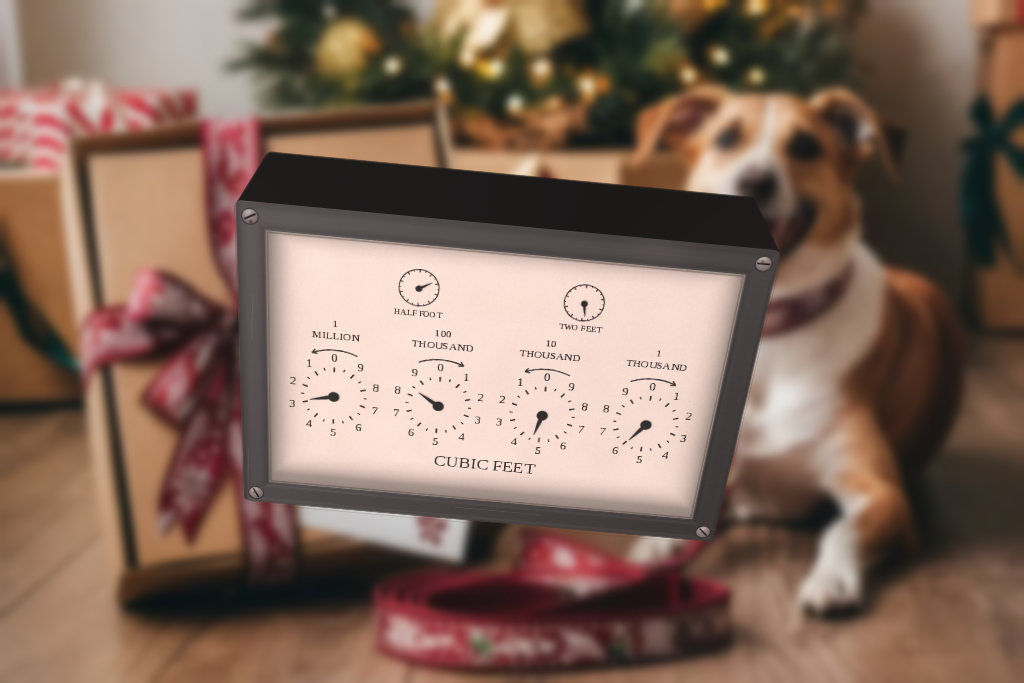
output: ft³ 284600
